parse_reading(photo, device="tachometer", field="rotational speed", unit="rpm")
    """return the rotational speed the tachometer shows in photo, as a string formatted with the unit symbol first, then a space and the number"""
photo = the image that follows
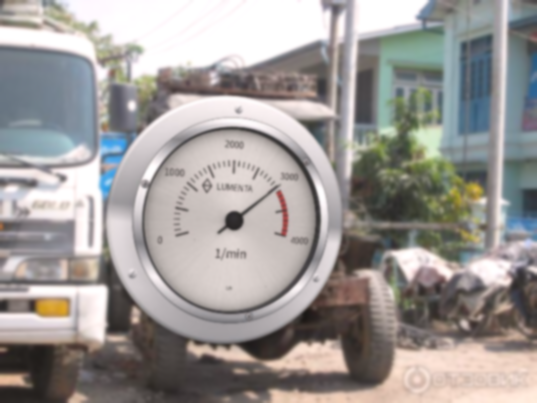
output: rpm 3000
